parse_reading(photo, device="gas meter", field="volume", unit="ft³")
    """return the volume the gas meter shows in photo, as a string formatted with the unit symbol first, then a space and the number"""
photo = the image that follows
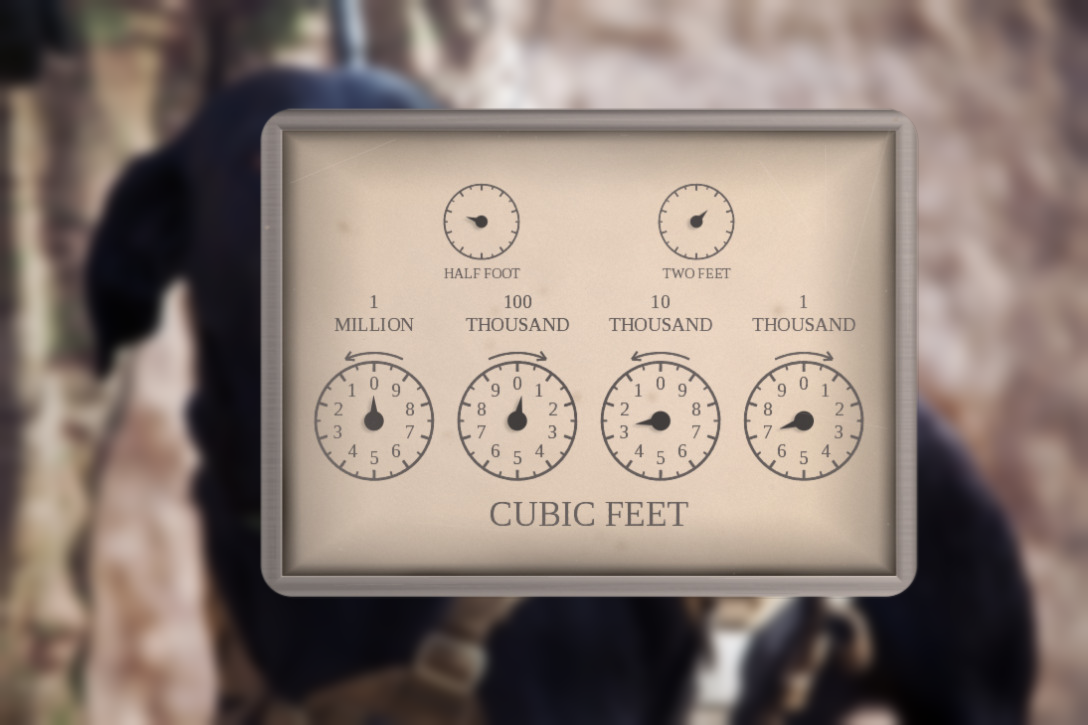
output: ft³ 2700
